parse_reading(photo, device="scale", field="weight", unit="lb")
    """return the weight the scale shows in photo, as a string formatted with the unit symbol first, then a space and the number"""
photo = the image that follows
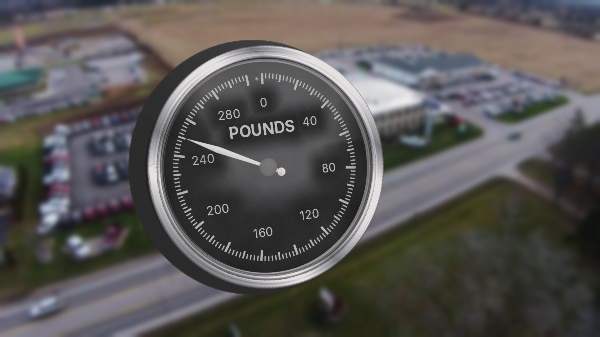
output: lb 250
